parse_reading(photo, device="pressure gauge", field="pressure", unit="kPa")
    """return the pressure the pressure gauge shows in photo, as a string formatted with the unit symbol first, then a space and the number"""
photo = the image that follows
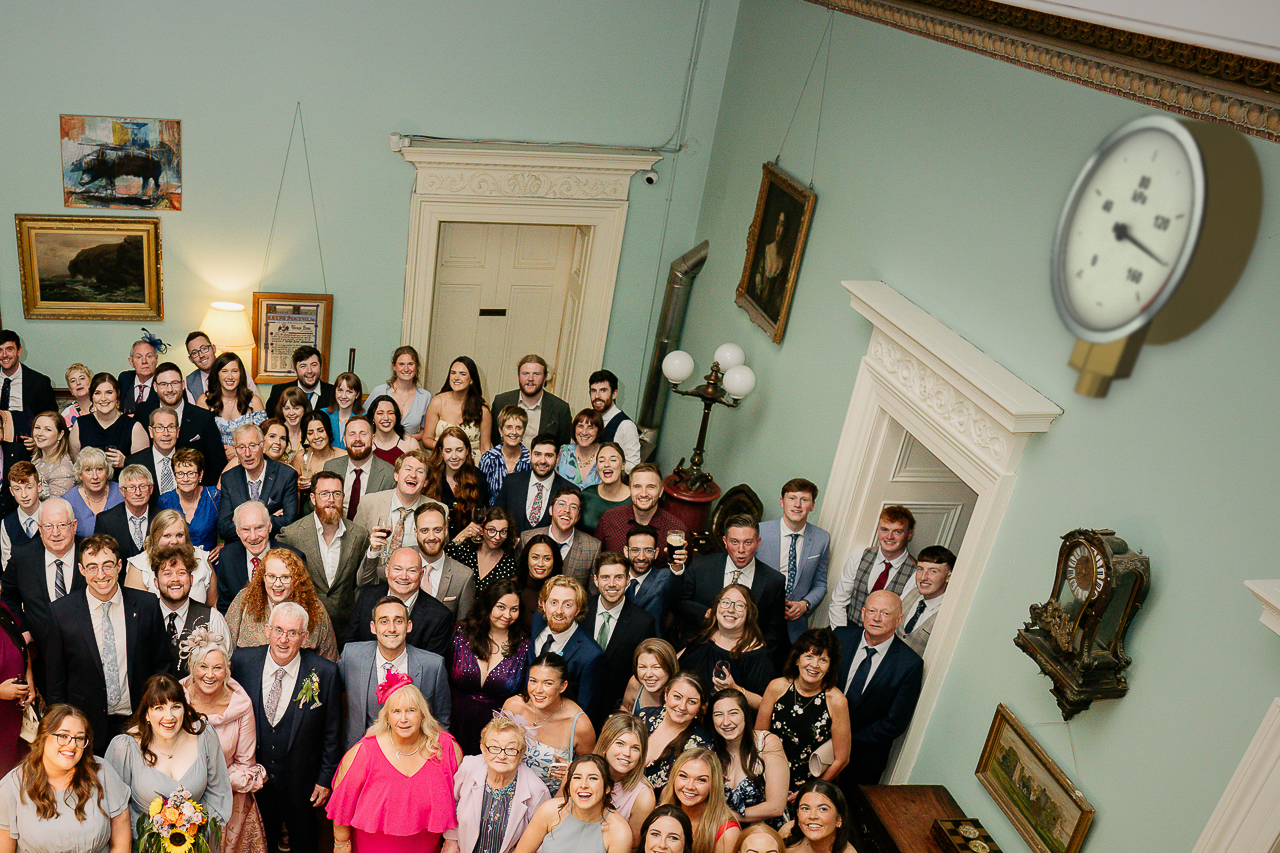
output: kPa 140
